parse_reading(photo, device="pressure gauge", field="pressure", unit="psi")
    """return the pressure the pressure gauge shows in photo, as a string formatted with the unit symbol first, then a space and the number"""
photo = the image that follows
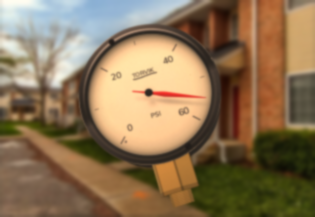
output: psi 55
